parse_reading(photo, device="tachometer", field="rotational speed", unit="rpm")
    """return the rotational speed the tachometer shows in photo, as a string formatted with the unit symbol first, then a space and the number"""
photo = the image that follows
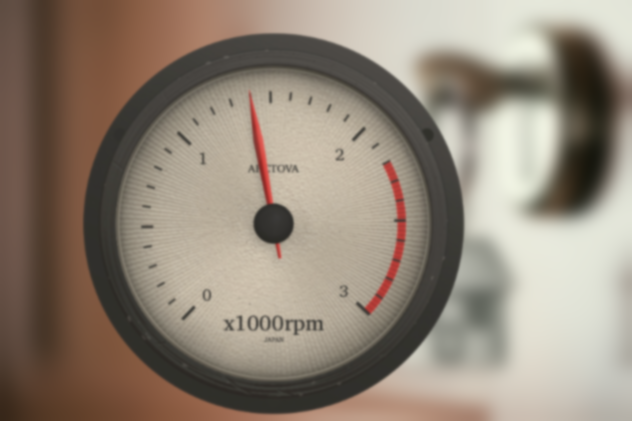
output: rpm 1400
